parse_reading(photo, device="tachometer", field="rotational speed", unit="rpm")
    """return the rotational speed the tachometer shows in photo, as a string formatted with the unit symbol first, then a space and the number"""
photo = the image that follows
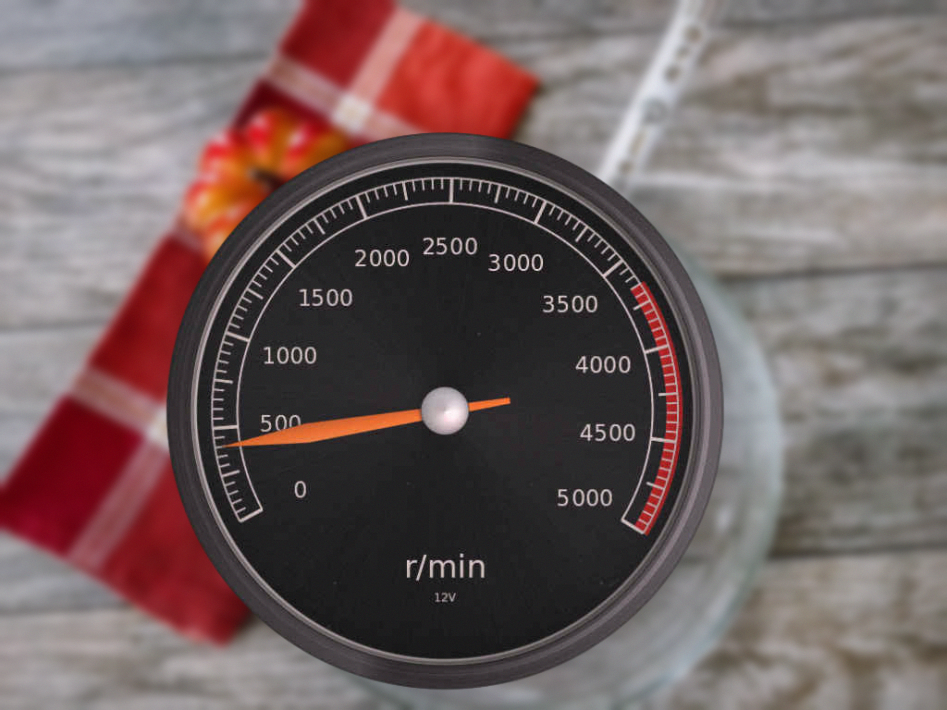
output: rpm 400
